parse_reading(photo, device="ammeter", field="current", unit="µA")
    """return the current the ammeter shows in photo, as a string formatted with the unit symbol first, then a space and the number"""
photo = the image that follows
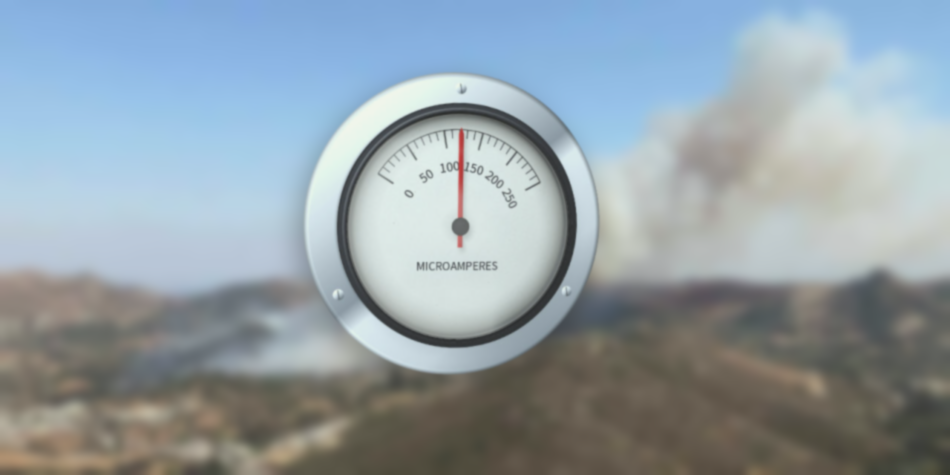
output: µA 120
